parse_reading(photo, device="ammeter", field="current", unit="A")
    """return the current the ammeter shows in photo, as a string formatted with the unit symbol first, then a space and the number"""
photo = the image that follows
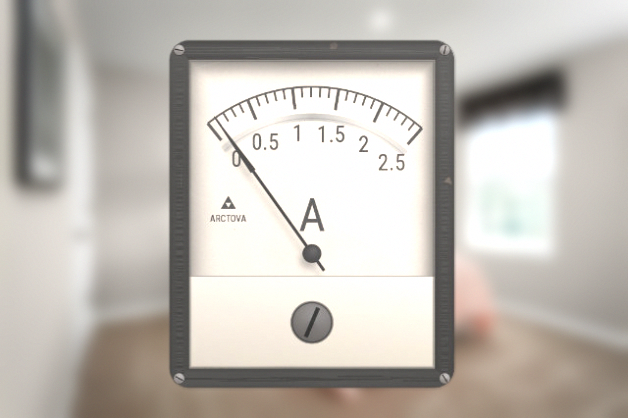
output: A 0.1
